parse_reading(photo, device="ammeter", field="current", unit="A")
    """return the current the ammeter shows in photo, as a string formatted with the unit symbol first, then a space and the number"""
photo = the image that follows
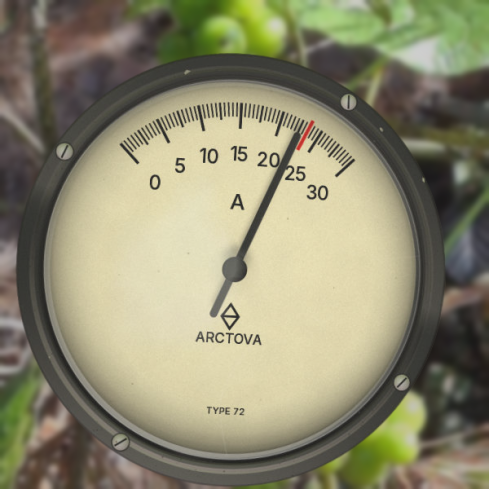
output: A 22.5
